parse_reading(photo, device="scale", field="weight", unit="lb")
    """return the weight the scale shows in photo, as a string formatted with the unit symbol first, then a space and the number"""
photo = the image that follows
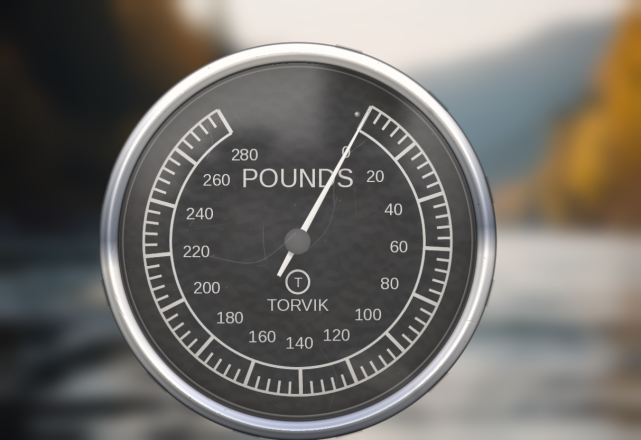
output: lb 0
